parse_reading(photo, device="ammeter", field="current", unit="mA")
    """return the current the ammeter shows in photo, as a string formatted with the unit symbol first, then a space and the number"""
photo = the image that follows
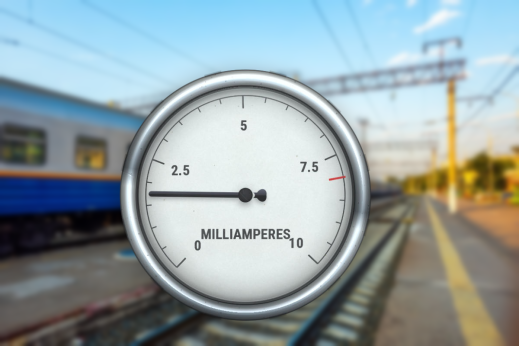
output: mA 1.75
